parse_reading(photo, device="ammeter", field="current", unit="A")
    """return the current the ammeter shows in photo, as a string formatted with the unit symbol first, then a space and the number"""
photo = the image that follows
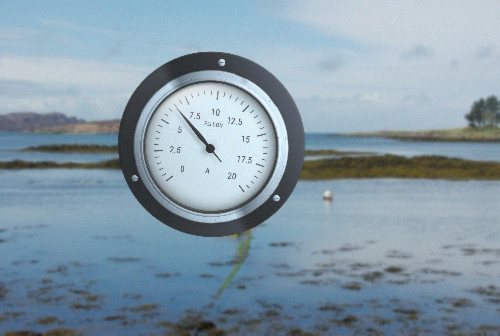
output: A 6.5
